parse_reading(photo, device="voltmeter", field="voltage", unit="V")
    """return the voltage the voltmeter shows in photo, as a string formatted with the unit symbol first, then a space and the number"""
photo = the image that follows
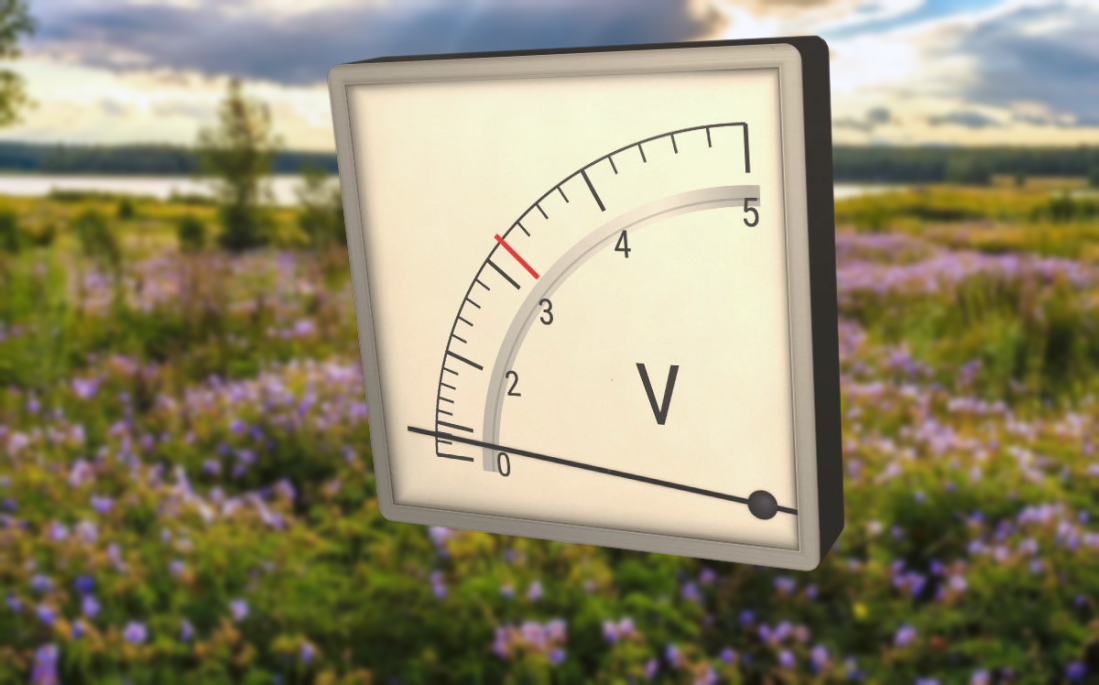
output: V 0.8
